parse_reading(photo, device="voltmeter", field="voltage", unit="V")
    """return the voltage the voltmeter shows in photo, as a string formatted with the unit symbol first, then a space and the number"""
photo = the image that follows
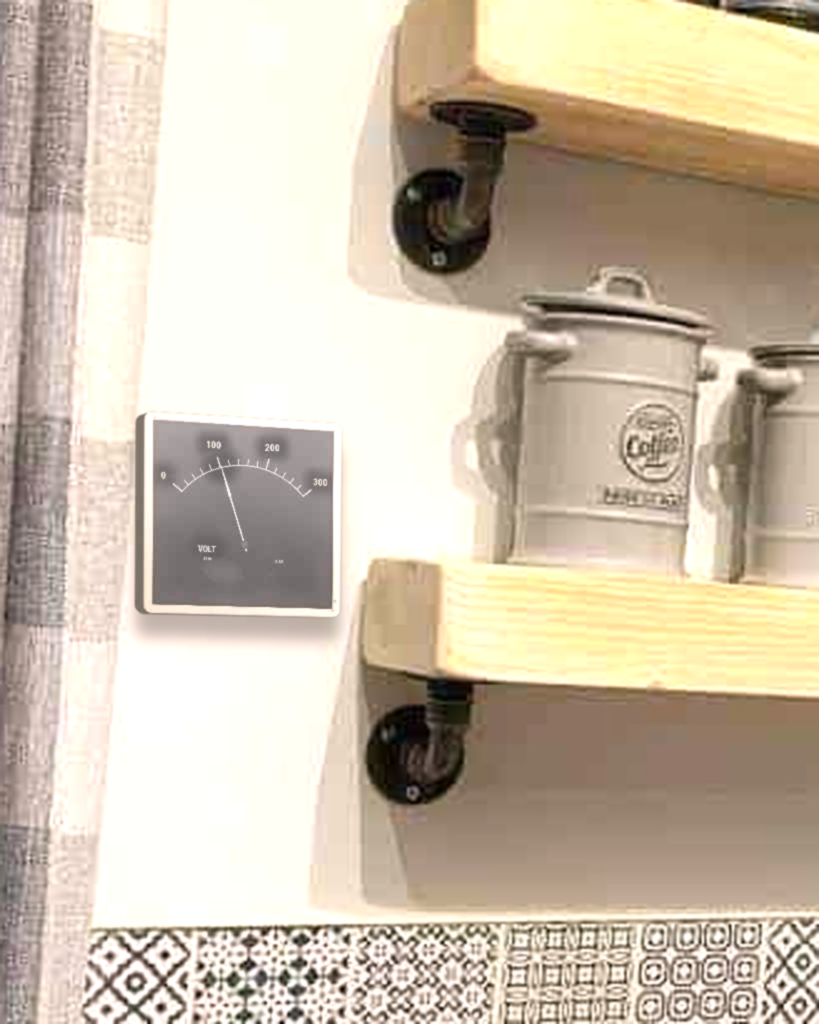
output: V 100
